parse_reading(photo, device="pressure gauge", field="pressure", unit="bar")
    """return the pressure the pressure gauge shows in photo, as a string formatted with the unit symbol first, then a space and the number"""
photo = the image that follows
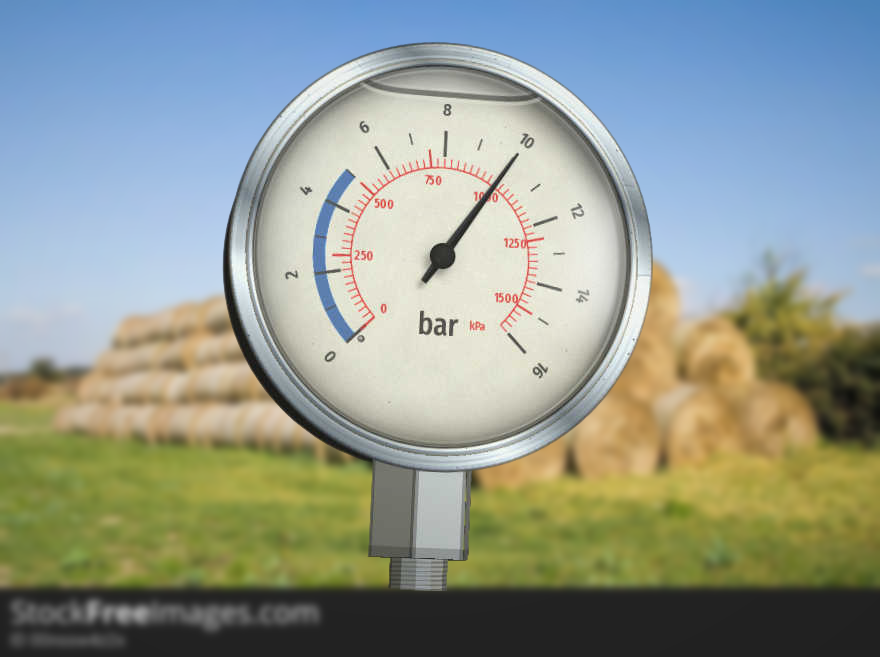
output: bar 10
